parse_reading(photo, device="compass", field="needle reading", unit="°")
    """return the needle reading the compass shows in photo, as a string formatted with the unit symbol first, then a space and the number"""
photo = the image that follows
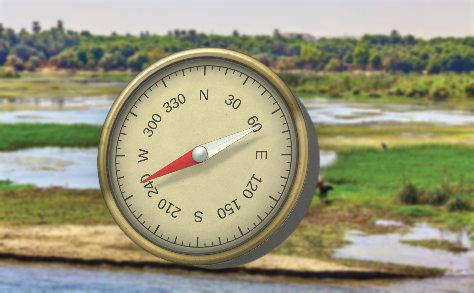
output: ° 245
